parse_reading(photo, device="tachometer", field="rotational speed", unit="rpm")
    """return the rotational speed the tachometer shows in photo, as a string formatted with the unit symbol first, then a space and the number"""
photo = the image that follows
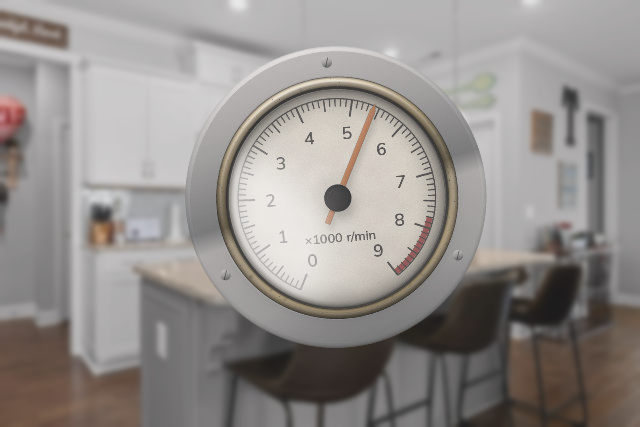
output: rpm 5400
